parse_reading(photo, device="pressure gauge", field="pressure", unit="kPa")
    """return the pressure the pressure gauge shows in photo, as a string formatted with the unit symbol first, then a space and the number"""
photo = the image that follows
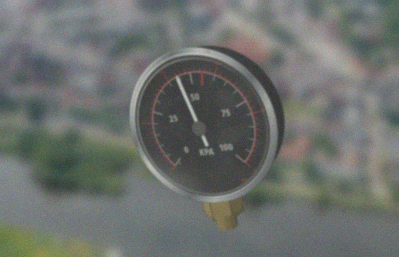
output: kPa 45
